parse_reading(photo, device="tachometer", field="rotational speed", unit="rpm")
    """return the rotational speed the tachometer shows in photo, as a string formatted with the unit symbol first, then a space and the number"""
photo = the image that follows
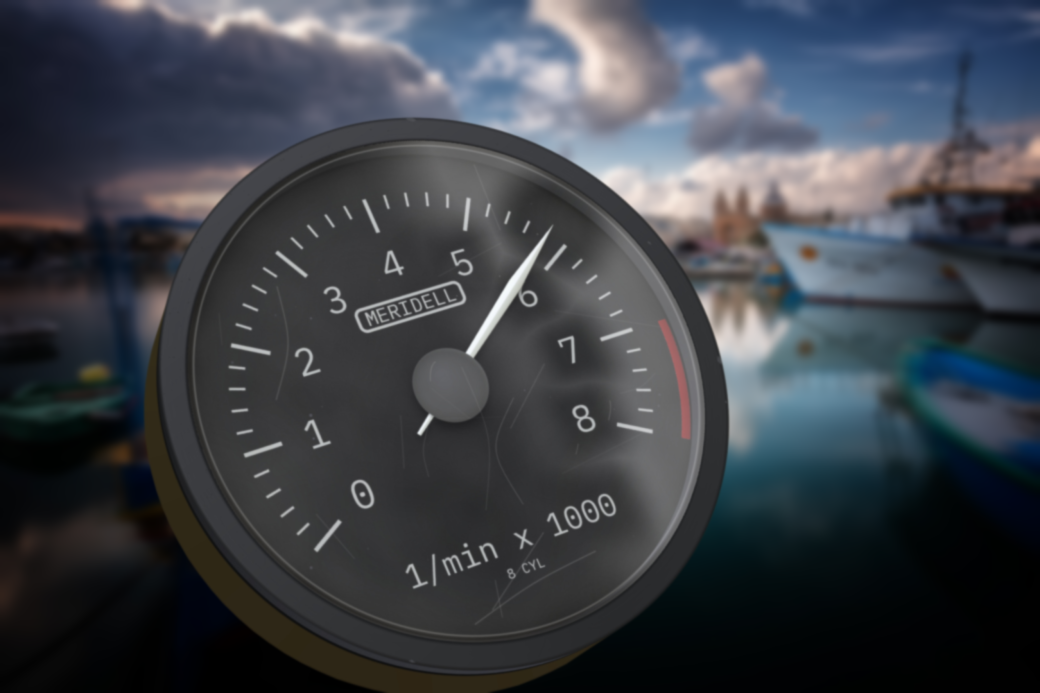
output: rpm 5800
